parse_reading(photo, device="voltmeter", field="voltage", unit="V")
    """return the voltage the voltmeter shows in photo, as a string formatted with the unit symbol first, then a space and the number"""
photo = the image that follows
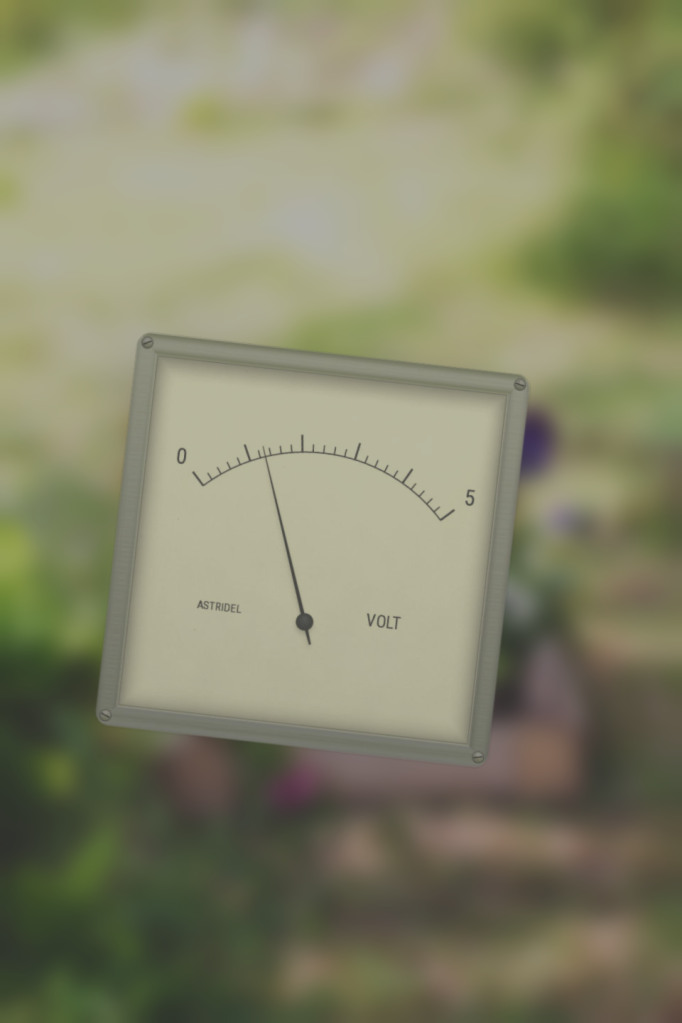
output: V 1.3
